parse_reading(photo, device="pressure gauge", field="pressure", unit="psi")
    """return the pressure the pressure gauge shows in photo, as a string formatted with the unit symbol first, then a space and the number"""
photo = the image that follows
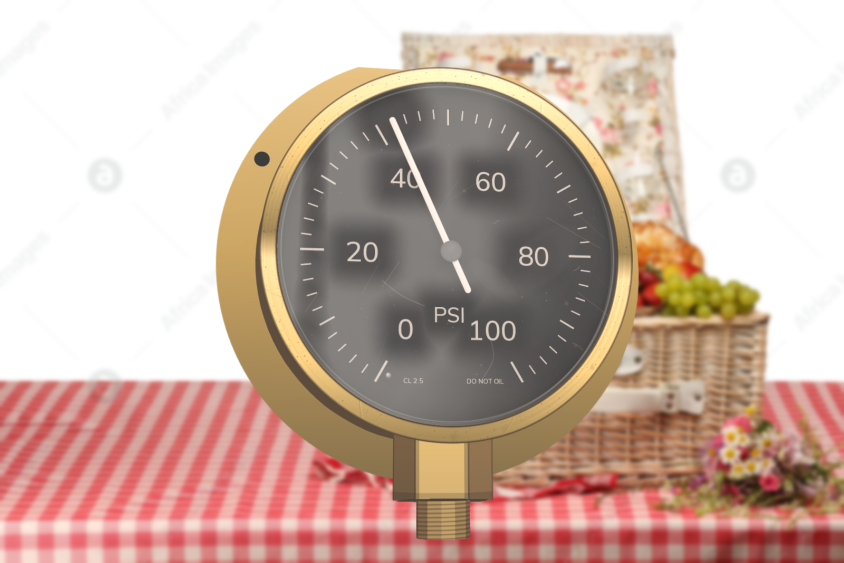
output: psi 42
